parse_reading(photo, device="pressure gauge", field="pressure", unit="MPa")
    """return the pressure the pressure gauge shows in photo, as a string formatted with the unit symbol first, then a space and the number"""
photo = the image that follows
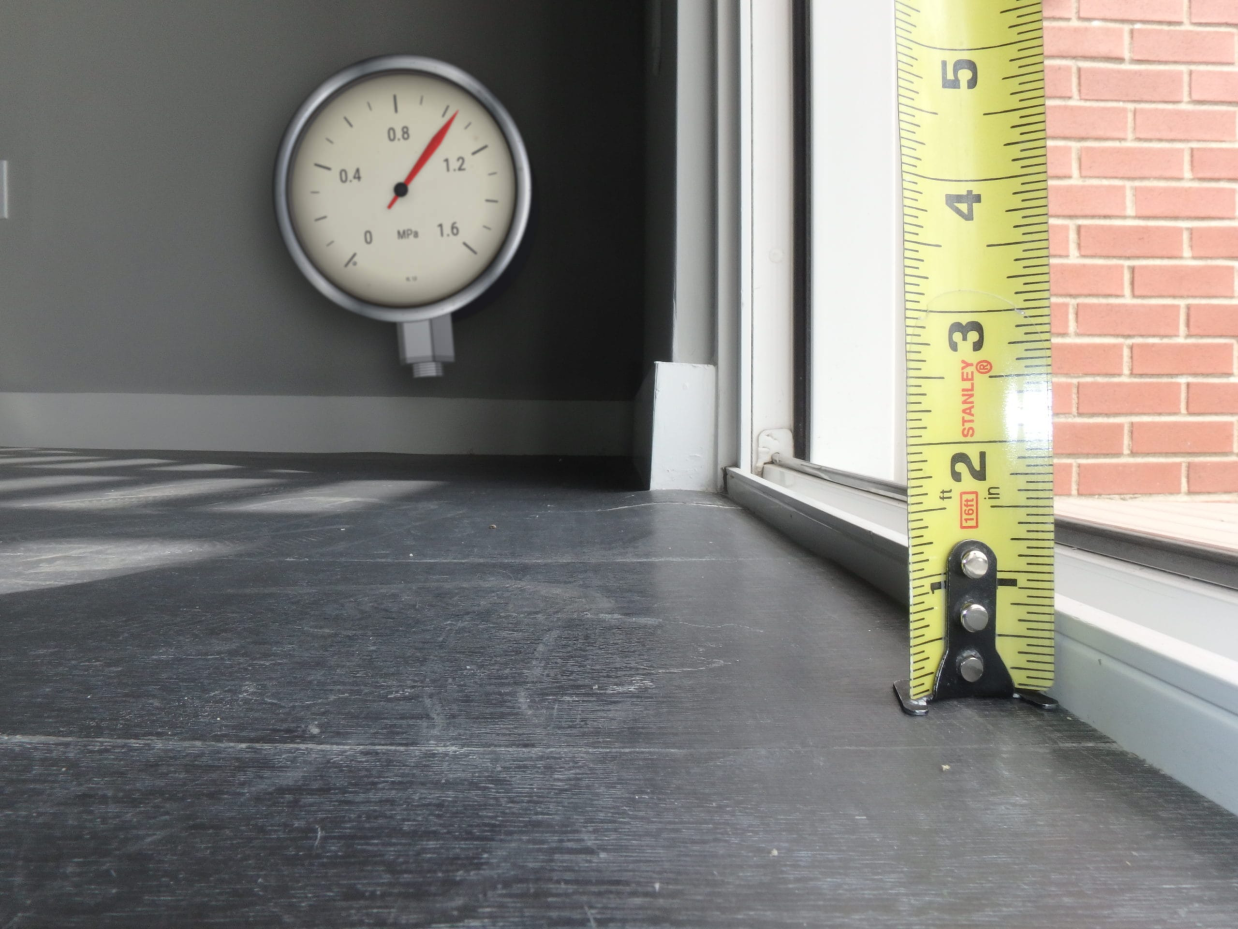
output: MPa 1.05
